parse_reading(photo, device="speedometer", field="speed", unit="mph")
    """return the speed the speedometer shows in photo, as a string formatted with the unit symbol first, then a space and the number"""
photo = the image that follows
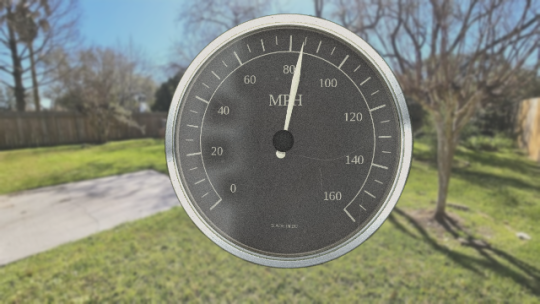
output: mph 85
